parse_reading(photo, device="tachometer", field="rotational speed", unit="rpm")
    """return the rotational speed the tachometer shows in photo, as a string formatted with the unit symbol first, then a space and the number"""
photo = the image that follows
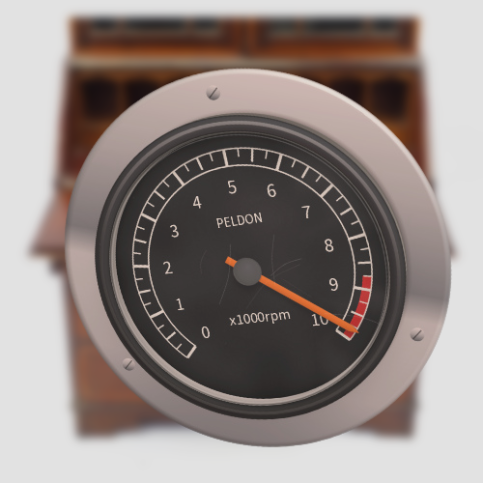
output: rpm 9750
